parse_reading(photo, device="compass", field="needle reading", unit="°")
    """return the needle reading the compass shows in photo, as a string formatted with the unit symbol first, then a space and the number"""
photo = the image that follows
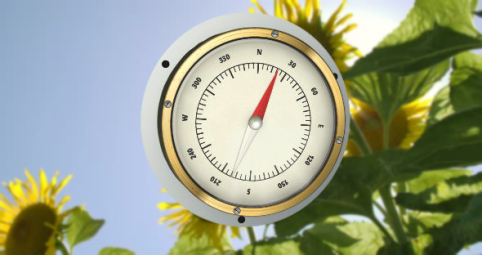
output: ° 20
